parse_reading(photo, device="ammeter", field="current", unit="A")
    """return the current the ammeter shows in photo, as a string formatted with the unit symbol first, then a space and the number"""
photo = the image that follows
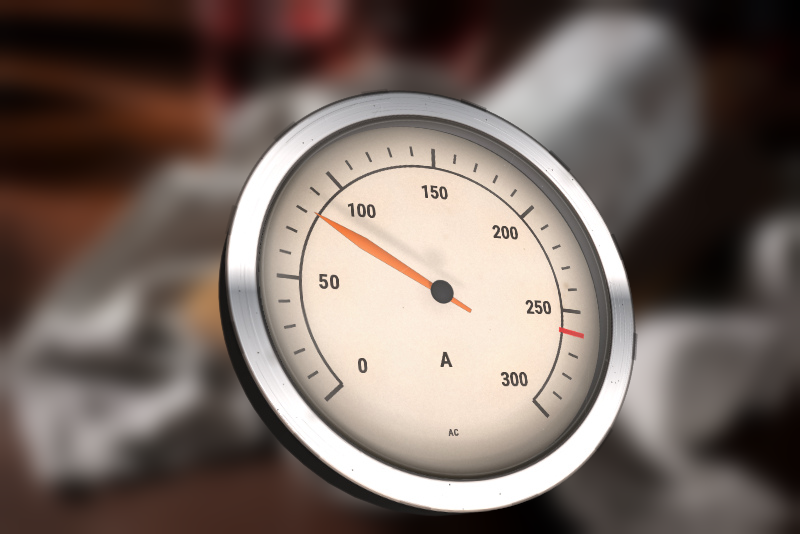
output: A 80
